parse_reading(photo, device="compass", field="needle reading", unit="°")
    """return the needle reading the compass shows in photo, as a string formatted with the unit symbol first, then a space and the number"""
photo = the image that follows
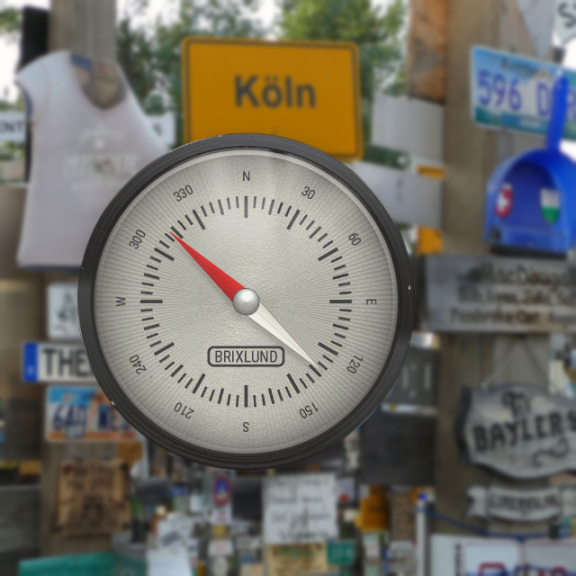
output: ° 312.5
